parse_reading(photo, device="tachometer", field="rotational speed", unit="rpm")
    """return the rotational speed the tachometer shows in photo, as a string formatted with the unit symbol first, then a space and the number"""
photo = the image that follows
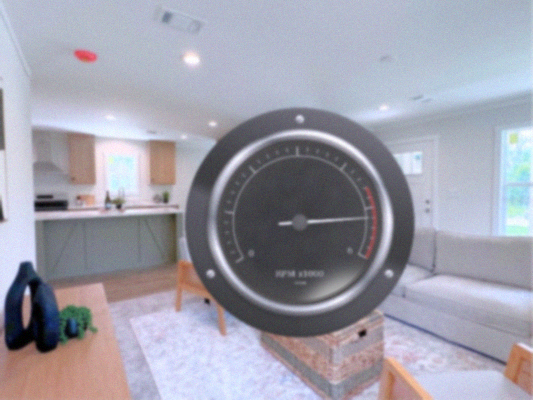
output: rpm 5200
